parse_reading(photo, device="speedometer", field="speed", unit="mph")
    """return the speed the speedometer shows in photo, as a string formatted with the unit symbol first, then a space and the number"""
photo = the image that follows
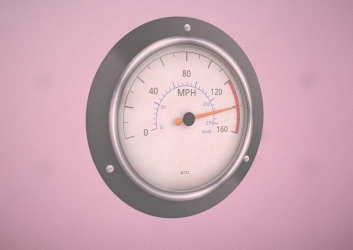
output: mph 140
